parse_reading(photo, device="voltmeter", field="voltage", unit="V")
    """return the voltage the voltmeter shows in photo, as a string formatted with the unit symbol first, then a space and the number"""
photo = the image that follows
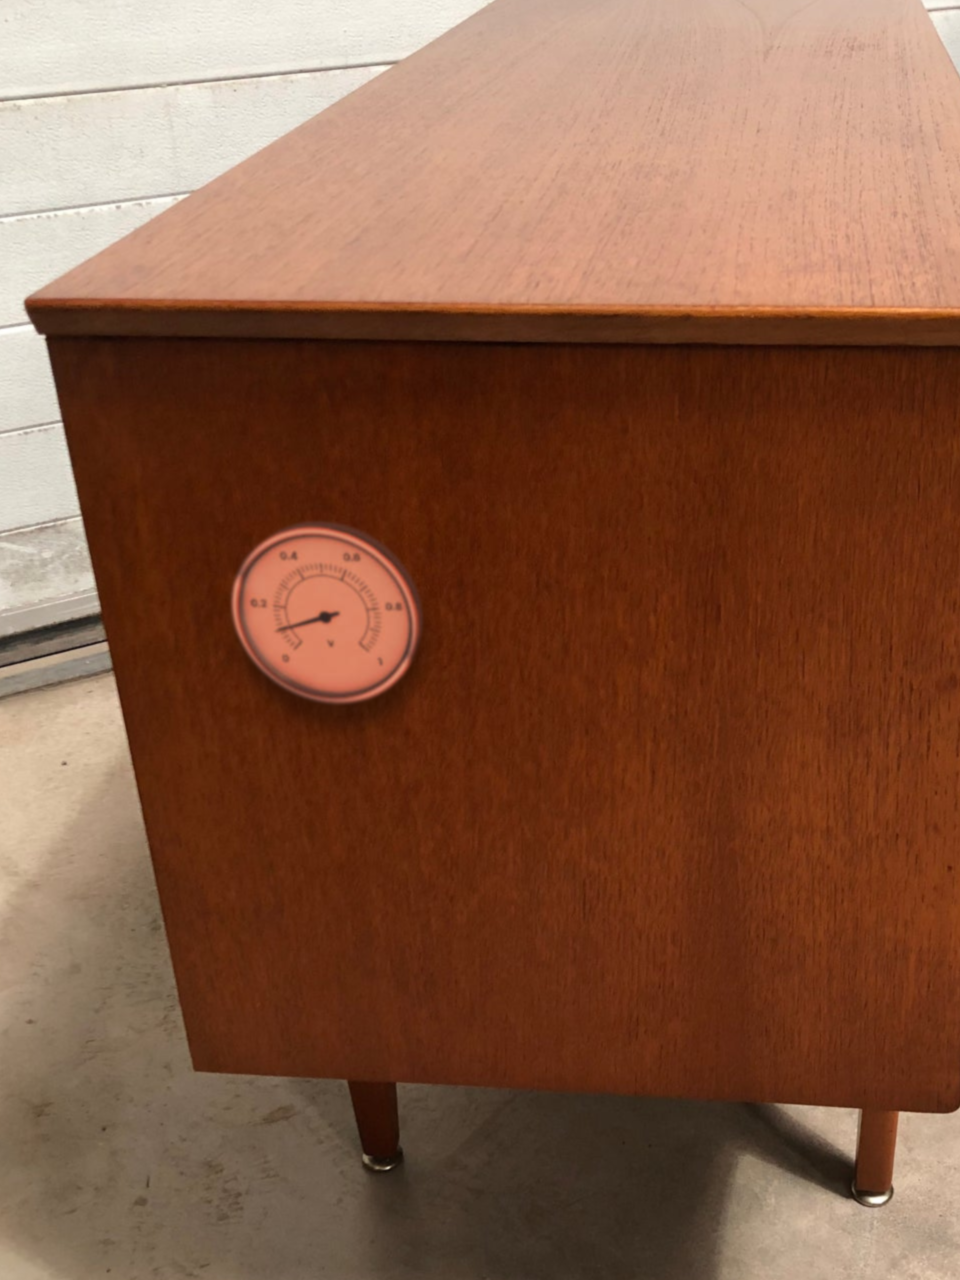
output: V 0.1
